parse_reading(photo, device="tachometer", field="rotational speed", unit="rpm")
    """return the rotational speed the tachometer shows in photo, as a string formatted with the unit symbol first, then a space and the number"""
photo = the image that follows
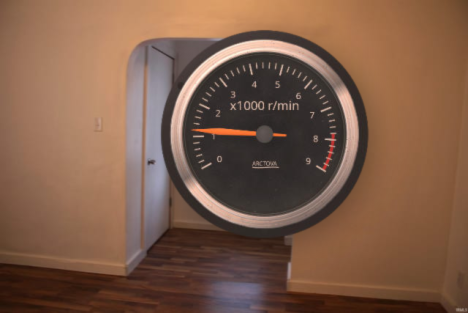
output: rpm 1200
